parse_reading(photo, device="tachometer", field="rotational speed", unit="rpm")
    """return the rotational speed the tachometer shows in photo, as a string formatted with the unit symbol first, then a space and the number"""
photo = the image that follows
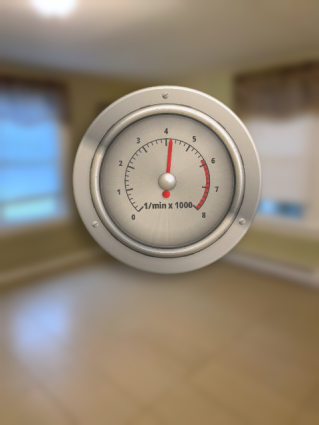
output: rpm 4200
